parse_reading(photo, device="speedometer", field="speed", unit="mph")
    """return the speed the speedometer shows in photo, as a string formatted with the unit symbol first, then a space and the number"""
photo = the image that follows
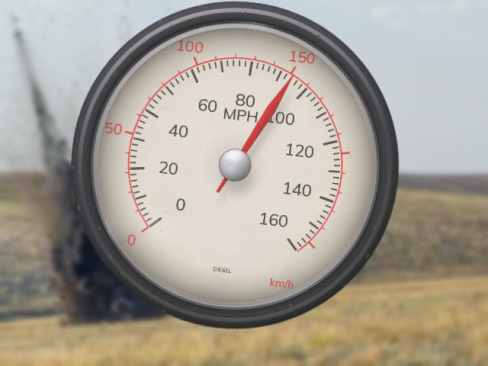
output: mph 94
